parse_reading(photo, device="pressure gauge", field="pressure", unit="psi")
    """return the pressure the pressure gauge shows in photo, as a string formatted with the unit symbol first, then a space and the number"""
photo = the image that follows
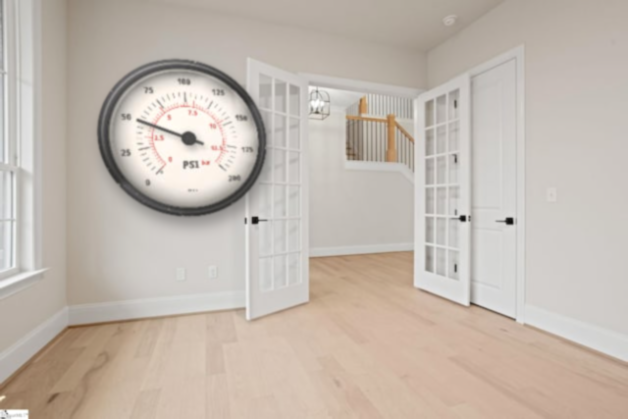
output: psi 50
